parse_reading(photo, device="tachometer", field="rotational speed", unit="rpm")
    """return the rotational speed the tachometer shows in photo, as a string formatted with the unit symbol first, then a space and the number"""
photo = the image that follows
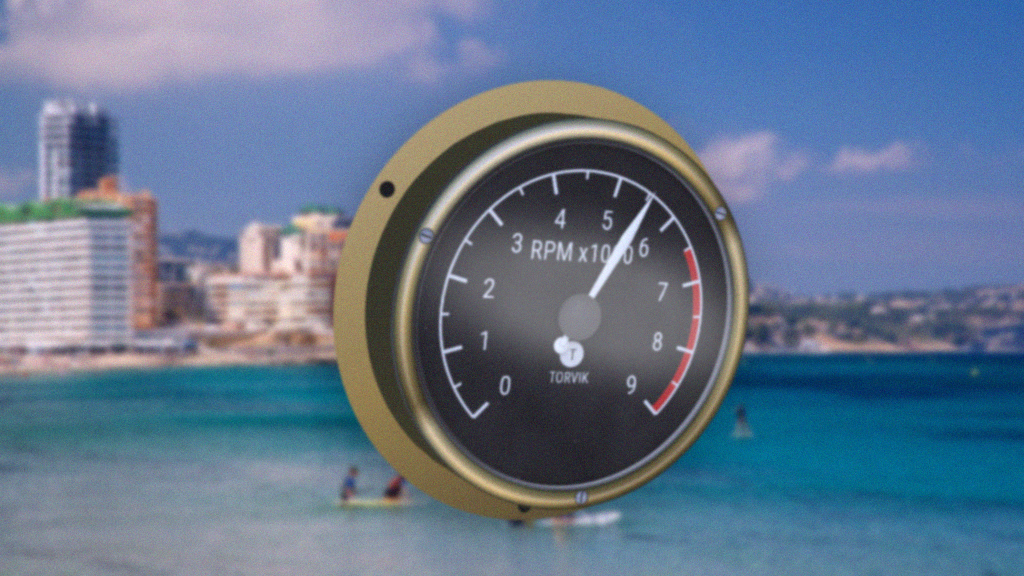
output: rpm 5500
